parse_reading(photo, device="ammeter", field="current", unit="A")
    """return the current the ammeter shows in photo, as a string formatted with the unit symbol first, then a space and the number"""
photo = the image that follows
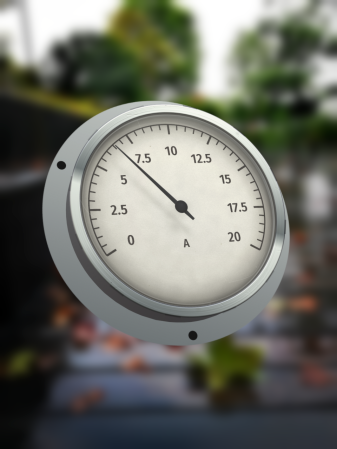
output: A 6.5
